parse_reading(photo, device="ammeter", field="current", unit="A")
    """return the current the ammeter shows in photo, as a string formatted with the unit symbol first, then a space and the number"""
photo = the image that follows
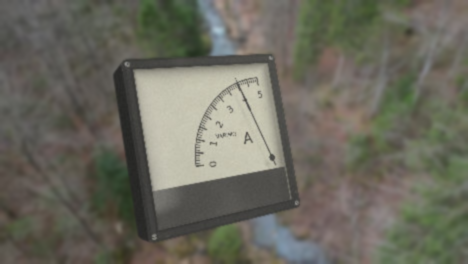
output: A 4
